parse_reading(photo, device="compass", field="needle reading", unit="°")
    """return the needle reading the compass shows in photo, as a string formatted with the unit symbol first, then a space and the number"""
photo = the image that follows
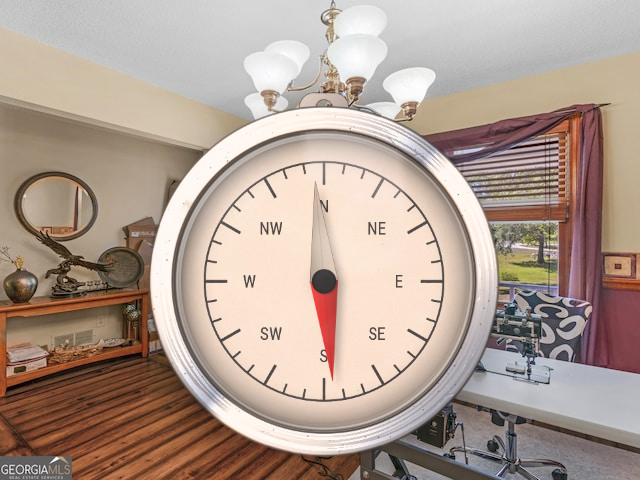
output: ° 175
